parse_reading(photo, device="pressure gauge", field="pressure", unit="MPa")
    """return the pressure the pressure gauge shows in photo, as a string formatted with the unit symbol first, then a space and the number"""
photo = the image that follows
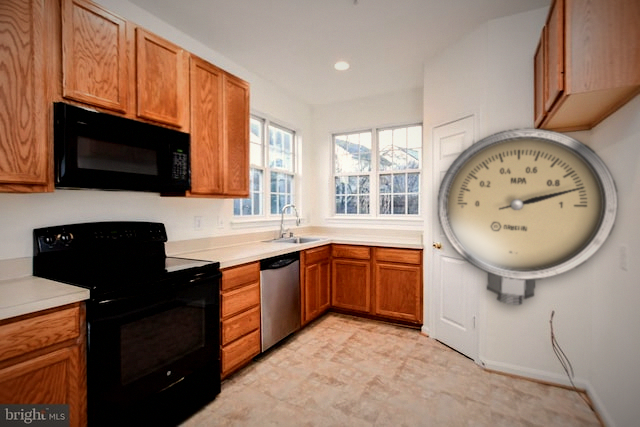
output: MPa 0.9
